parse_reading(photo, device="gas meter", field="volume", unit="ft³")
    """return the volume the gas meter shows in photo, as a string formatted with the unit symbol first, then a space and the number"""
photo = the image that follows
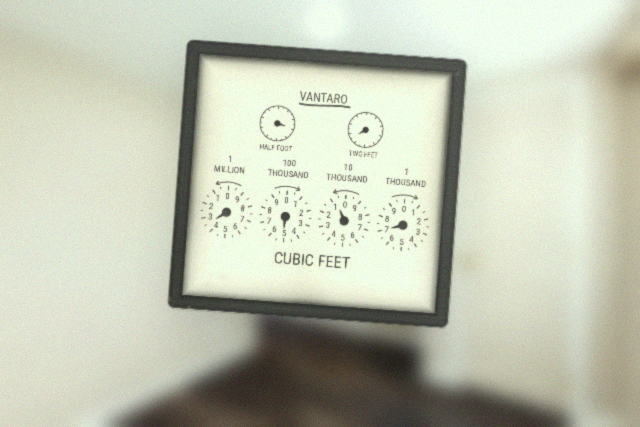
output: ft³ 350700
